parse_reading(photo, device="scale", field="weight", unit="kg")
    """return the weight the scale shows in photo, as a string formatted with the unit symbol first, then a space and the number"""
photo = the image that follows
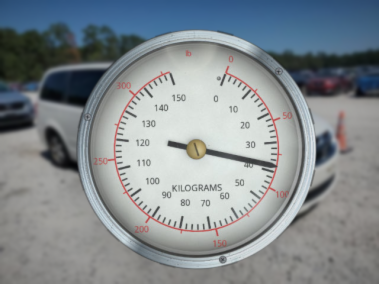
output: kg 38
